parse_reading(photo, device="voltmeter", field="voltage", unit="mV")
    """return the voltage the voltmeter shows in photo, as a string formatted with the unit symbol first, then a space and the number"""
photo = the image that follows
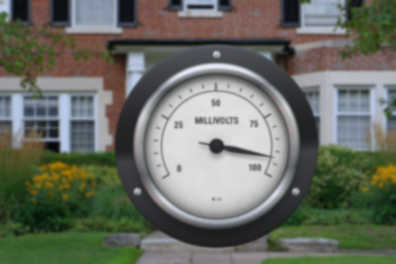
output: mV 92.5
